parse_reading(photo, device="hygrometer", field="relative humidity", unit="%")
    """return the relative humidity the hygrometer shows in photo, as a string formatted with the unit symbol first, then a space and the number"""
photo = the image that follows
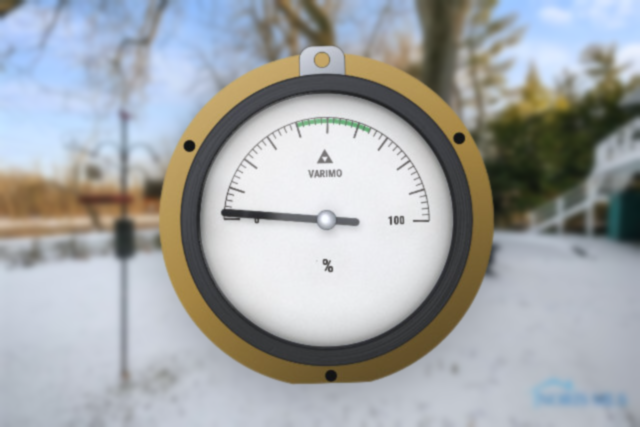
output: % 2
